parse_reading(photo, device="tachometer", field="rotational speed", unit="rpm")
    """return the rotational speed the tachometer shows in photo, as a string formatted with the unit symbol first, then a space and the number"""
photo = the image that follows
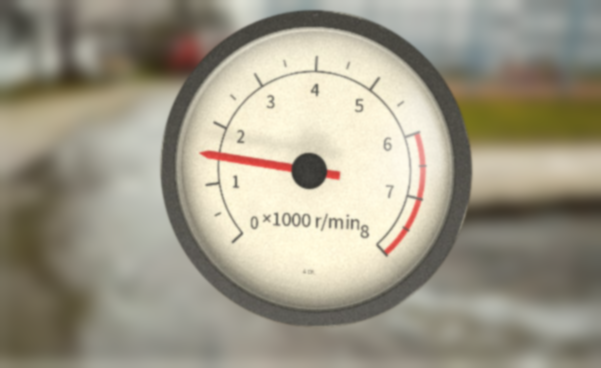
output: rpm 1500
